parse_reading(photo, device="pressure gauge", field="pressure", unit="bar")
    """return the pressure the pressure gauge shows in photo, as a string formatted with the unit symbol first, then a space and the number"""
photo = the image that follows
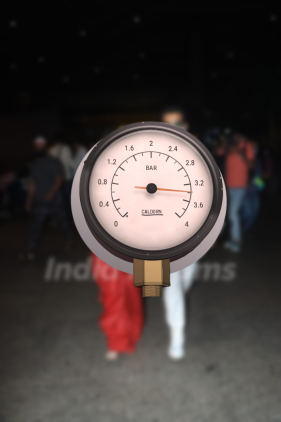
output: bar 3.4
